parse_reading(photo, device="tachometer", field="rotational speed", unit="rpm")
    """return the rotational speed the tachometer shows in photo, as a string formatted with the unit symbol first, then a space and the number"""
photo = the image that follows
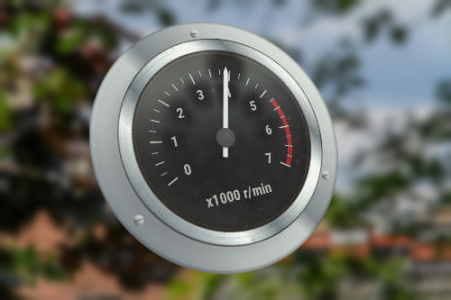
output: rpm 3875
